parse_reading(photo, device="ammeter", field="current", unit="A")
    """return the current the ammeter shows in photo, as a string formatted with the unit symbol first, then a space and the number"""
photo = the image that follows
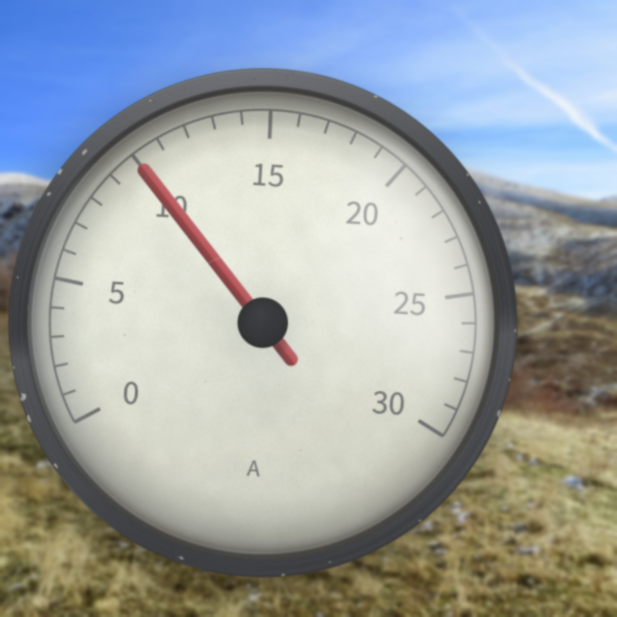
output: A 10
